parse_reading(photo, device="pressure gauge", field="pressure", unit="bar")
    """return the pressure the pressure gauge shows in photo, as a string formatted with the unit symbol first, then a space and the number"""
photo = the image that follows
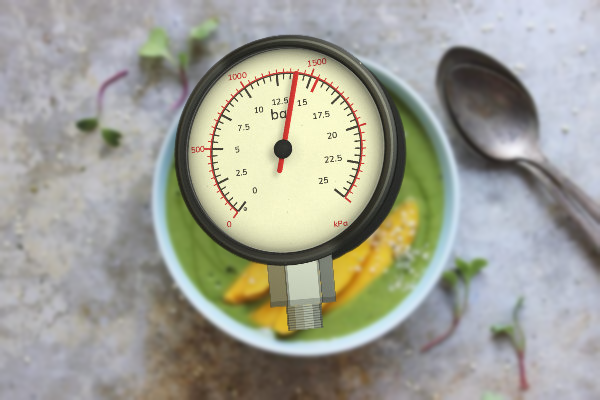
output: bar 14
